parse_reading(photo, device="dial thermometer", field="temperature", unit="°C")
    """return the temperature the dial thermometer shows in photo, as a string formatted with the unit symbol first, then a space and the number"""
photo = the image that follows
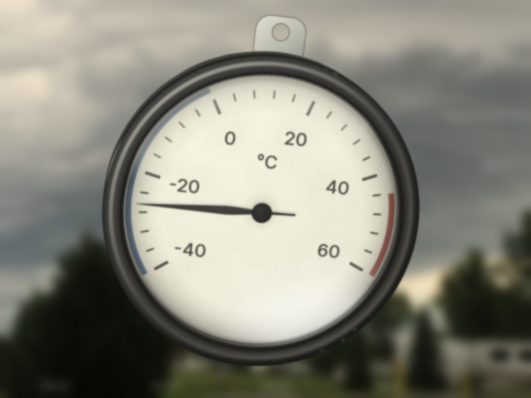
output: °C -26
